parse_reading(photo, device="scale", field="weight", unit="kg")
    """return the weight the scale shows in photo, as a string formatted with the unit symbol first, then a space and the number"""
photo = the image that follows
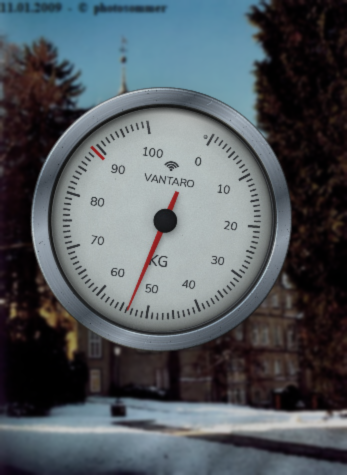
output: kg 54
